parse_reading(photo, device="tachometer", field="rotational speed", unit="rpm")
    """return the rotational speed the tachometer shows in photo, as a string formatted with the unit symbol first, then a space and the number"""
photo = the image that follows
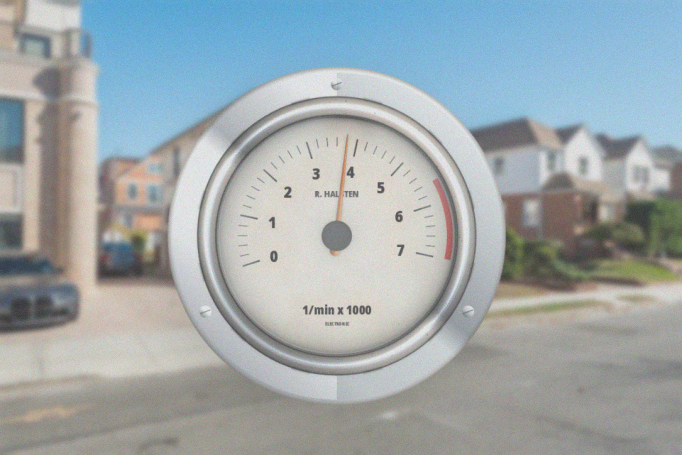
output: rpm 3800
